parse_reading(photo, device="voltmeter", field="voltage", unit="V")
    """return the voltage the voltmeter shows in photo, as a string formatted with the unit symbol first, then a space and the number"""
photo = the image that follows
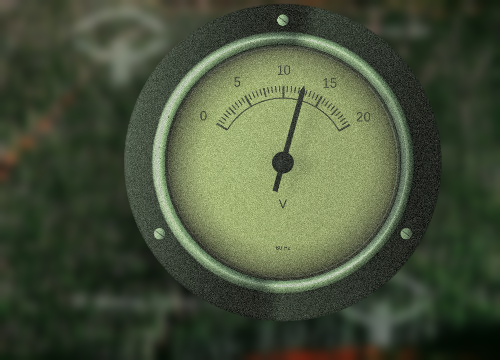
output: V 12.5
